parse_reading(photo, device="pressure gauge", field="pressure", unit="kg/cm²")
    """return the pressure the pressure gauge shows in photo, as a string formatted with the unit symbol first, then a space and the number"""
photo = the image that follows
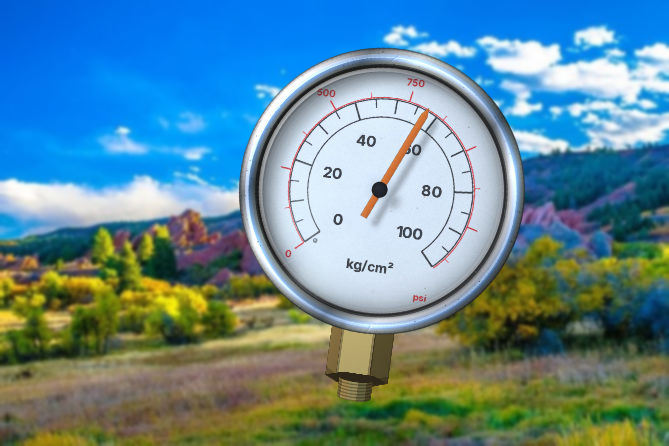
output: kg/cm² 57.5
